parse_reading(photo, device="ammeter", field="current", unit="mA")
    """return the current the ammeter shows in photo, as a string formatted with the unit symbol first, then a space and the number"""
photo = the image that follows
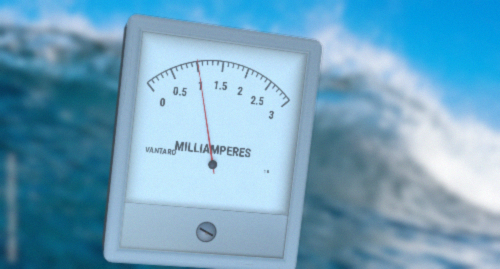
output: mA 1
